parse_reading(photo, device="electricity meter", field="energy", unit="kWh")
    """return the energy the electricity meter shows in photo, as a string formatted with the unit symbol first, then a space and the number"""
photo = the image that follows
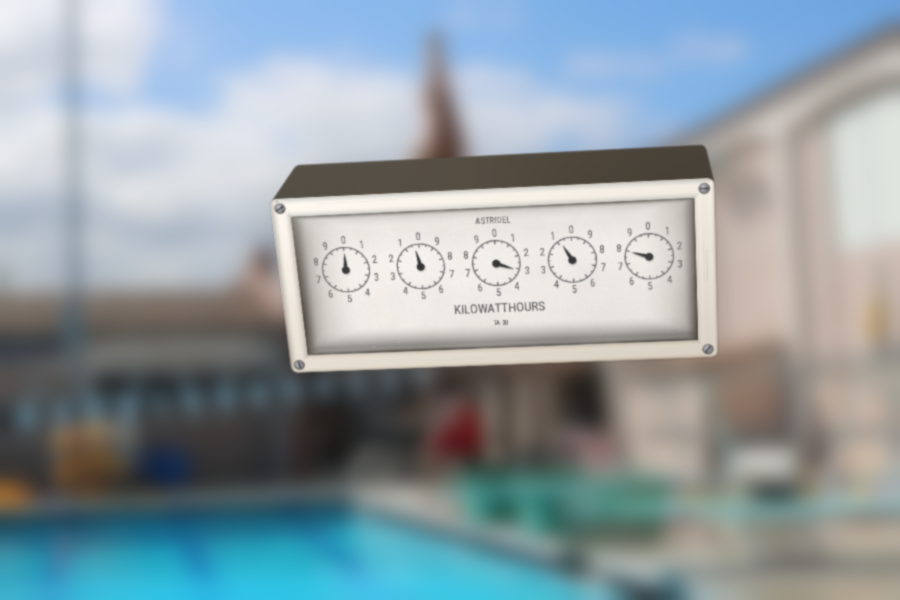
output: kWh 308
